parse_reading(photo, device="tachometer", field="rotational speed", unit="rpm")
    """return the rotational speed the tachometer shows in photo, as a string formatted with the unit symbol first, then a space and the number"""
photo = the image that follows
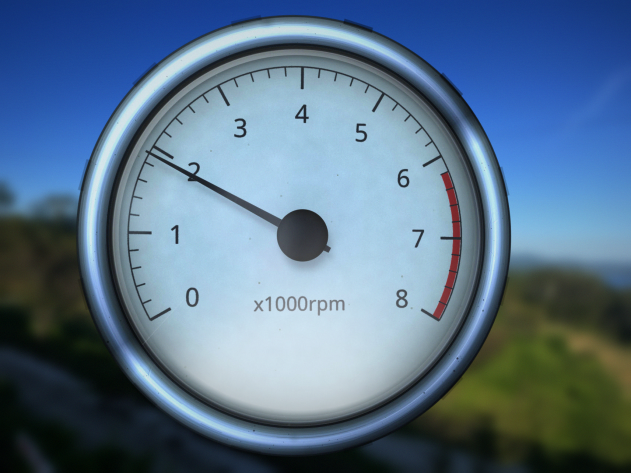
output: rpm 1900
